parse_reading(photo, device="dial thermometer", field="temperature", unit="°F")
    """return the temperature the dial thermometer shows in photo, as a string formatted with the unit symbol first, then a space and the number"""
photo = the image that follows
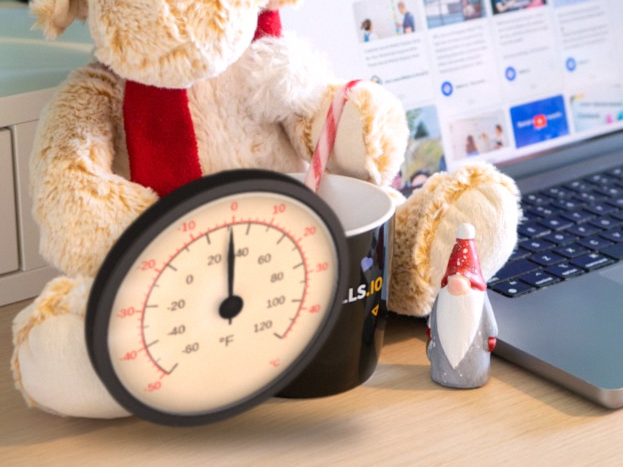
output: °F 30
